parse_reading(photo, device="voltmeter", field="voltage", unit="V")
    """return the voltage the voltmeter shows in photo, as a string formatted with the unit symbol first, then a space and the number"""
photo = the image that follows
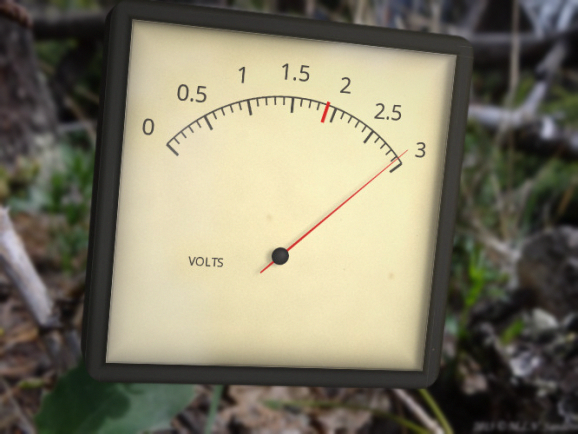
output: V 2.9
